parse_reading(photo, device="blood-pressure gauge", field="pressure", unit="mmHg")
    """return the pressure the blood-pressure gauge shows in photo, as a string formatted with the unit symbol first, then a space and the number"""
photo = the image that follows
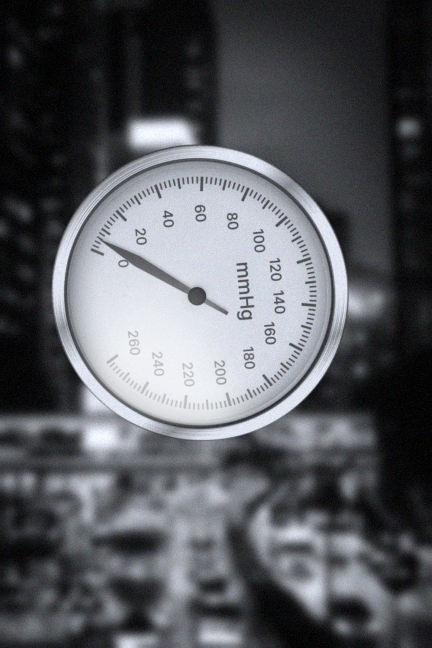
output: mmHg 6
